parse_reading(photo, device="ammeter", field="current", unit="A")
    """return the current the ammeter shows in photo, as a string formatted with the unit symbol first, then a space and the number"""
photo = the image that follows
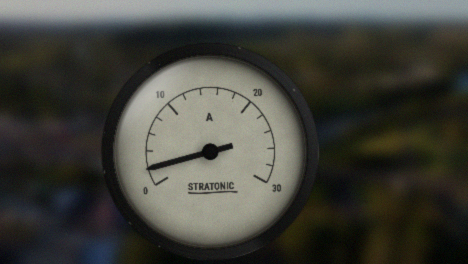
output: A 2
